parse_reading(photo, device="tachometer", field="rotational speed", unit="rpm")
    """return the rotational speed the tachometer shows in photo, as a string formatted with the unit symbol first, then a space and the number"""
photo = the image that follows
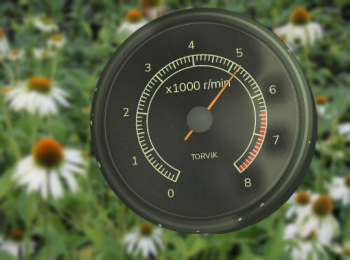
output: rpm 5200
